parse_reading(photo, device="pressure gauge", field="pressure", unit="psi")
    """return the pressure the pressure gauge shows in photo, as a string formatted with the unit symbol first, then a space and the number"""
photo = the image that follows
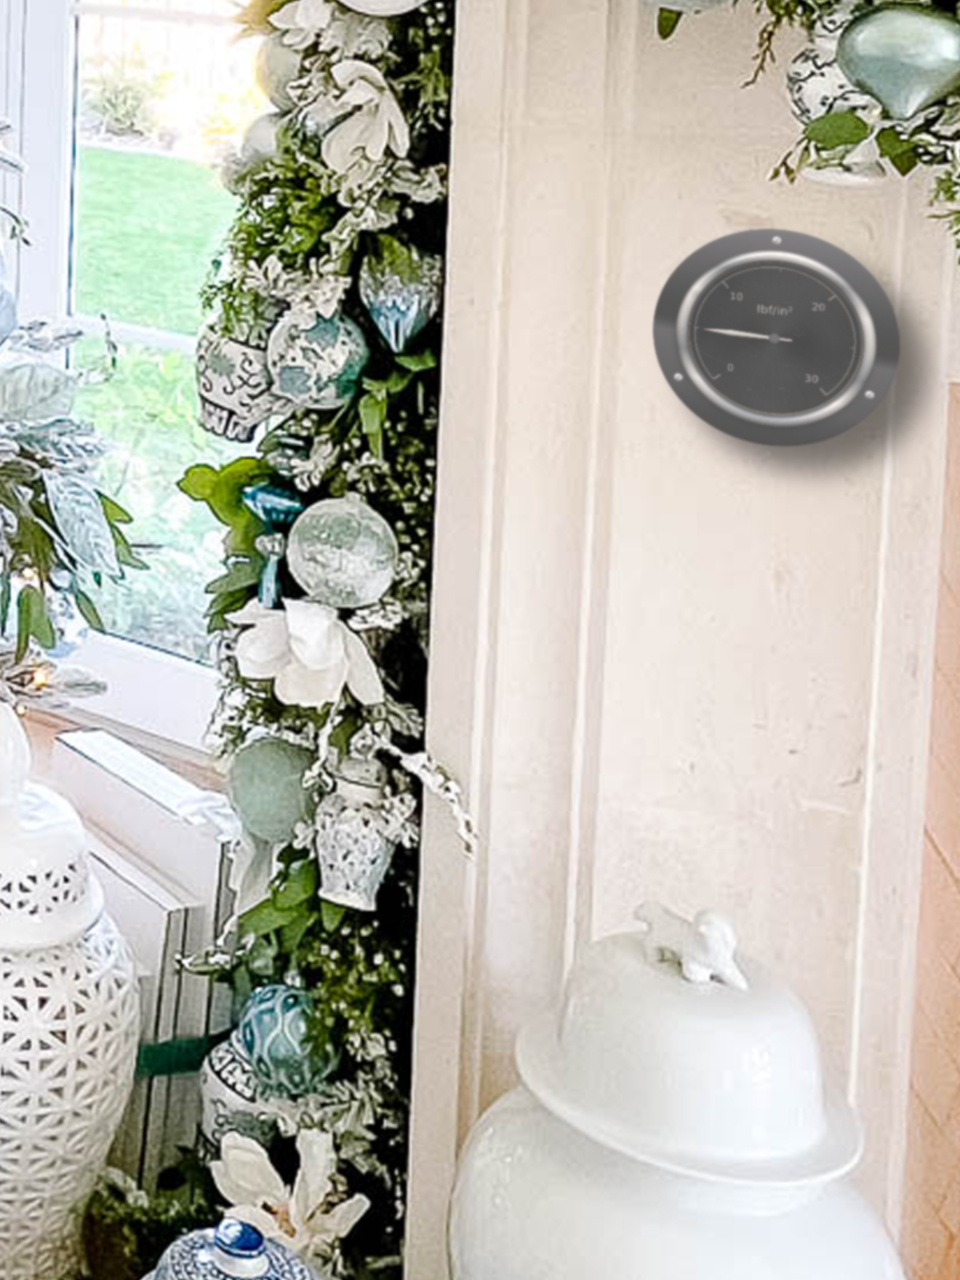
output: psi 5
